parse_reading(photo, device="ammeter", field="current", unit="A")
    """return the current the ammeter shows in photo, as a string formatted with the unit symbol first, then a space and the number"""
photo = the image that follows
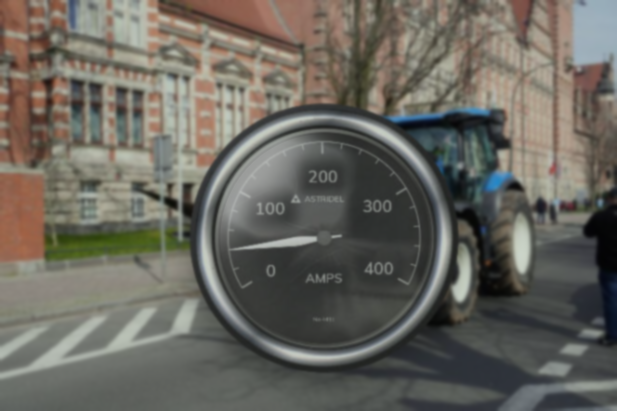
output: A 40
